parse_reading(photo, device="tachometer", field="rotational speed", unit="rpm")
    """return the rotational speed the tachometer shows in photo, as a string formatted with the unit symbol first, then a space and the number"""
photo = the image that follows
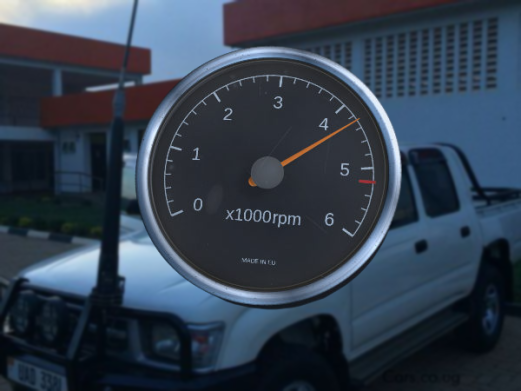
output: rpm 4300
